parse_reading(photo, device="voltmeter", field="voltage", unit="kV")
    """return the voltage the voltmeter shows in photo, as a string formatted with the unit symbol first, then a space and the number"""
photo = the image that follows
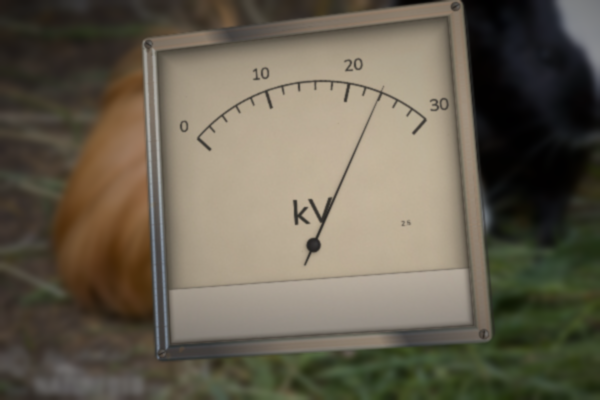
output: kV 24
